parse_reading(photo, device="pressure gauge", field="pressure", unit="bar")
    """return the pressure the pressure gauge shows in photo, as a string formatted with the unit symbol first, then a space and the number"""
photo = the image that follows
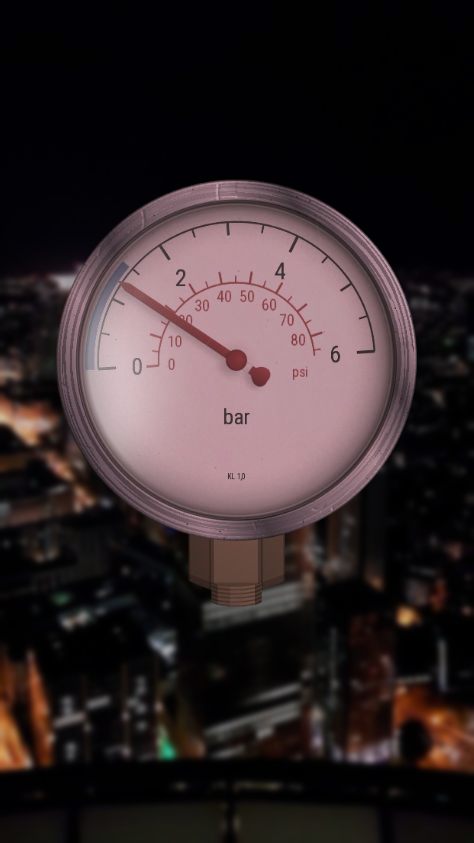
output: bar 1.25
